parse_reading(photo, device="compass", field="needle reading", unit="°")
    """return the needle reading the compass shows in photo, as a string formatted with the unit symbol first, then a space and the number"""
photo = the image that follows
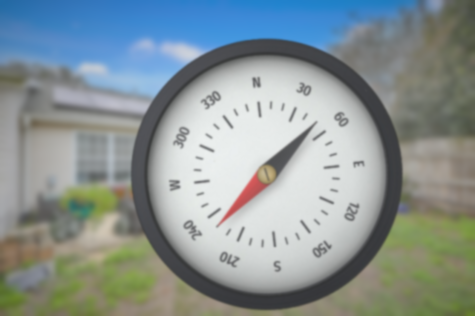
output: ° 230
